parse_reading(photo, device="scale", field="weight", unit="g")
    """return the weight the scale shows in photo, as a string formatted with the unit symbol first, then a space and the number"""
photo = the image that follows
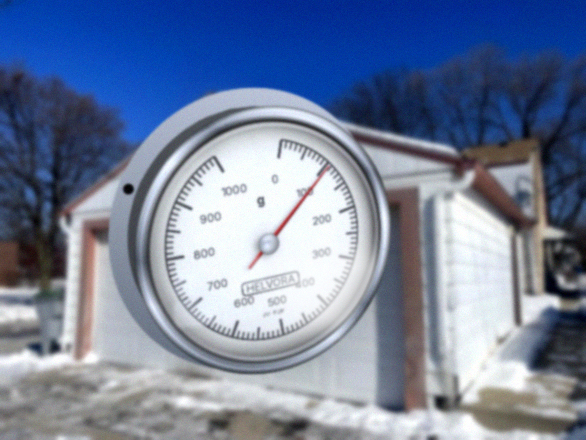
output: g 100
